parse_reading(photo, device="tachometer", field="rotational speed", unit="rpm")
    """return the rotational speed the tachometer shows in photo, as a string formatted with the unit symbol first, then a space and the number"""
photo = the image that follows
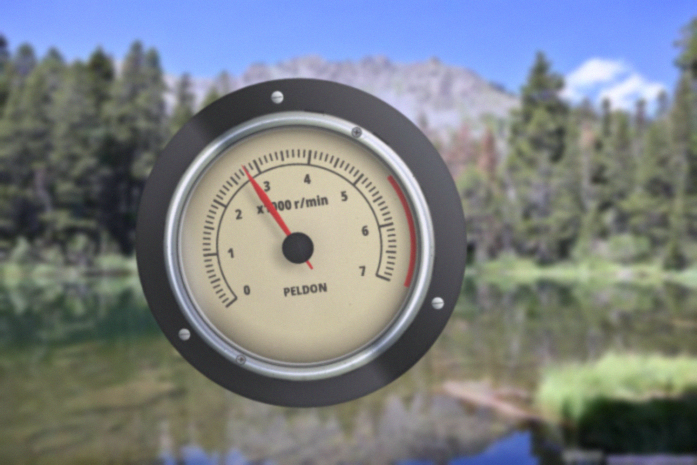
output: rpm 2800
